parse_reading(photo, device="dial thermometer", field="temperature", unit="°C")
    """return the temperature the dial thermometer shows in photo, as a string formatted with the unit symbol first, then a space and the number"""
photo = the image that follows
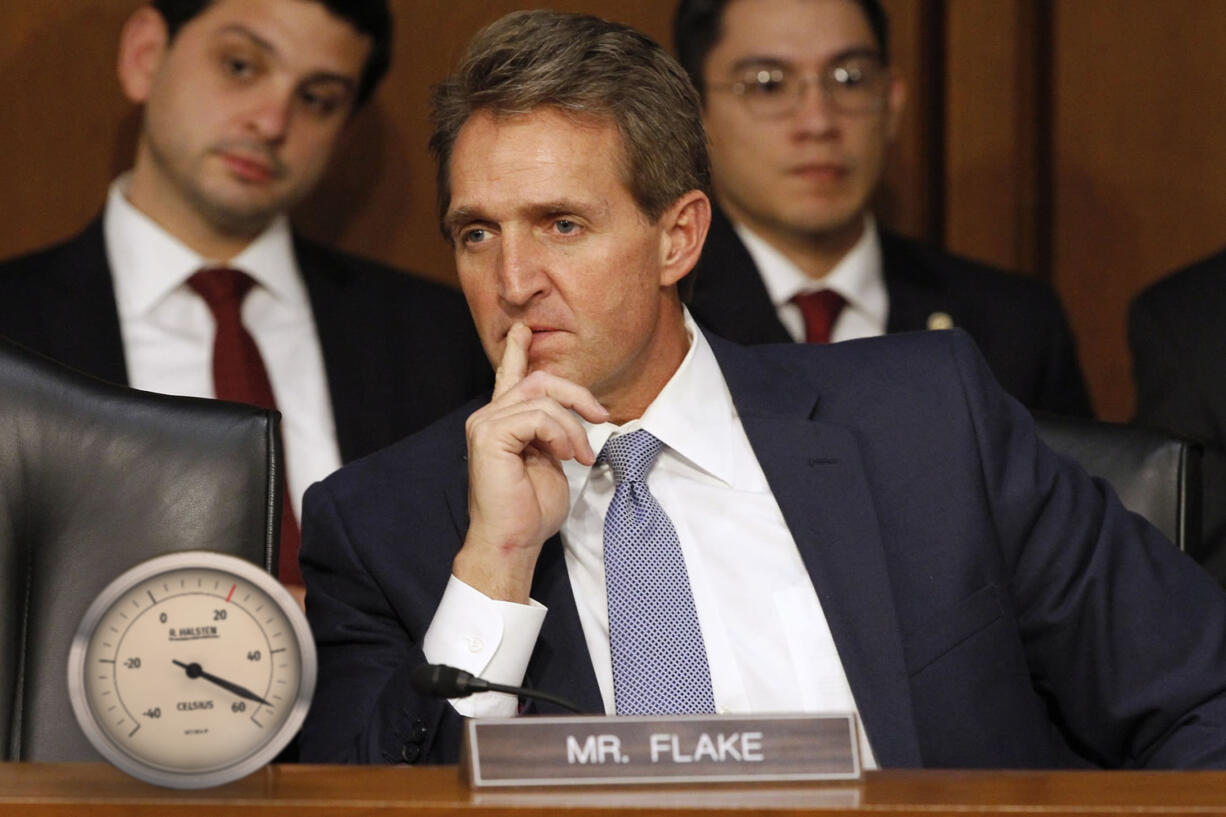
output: °C 54
